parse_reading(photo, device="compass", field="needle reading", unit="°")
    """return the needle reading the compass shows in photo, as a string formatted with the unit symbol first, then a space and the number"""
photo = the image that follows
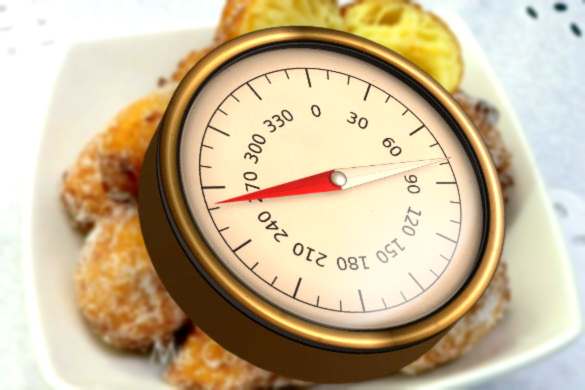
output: ° 260
